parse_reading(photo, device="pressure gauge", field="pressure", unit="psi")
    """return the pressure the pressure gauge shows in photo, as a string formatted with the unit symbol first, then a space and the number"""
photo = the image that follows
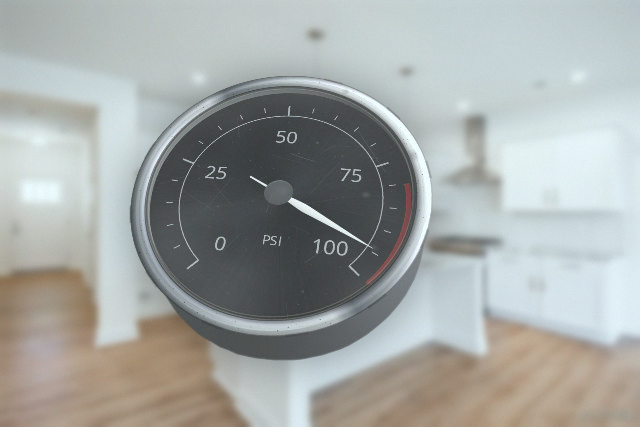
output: psi 95
